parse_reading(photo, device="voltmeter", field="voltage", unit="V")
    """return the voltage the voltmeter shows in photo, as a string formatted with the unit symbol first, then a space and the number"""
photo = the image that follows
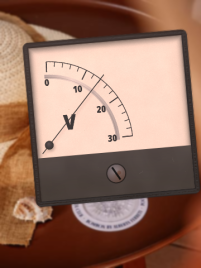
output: V 14
